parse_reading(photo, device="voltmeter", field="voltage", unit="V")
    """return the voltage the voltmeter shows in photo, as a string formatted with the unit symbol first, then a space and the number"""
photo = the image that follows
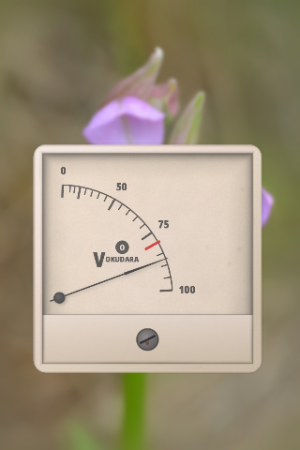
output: V 87.5
